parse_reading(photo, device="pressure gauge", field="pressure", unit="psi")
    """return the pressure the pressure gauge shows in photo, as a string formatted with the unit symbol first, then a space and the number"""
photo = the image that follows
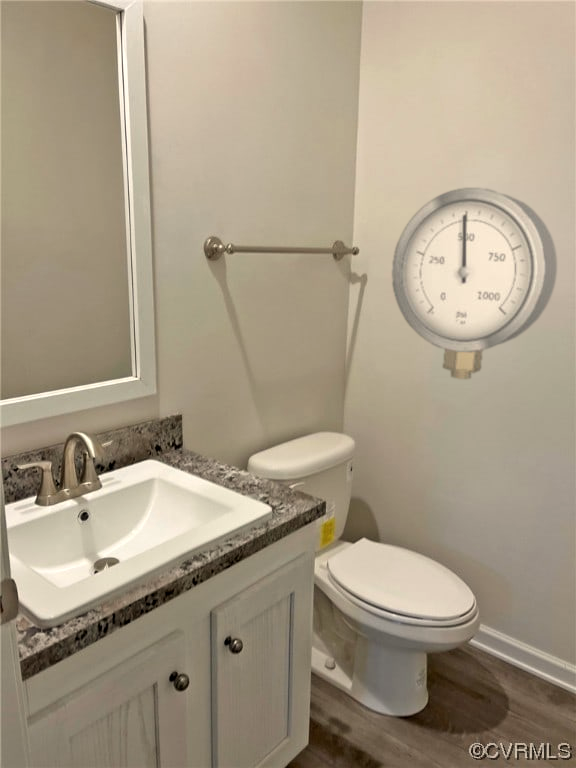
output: psi 500
